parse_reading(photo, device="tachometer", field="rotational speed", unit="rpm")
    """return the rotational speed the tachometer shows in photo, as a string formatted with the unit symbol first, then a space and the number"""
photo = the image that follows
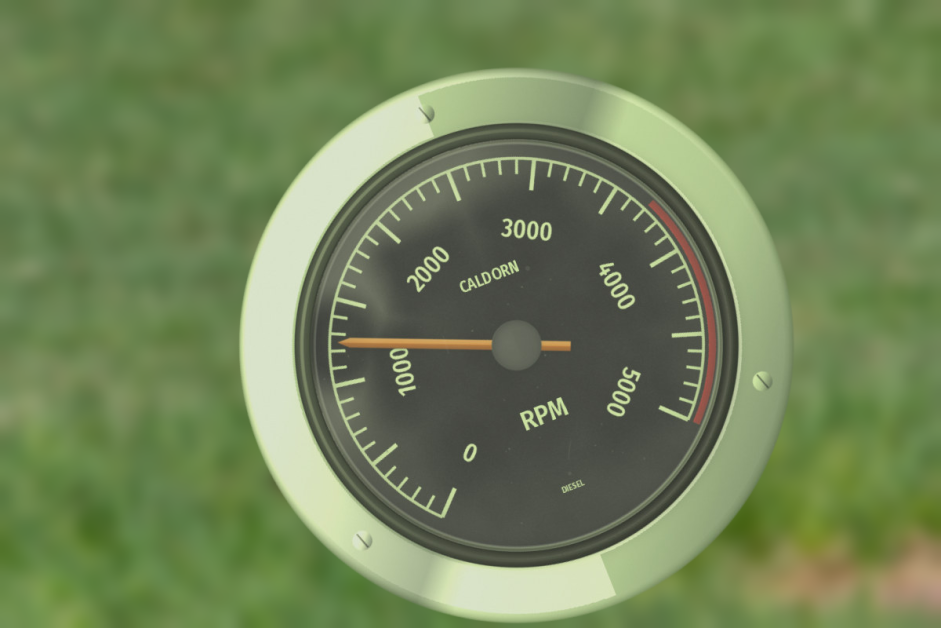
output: rpm 1250
